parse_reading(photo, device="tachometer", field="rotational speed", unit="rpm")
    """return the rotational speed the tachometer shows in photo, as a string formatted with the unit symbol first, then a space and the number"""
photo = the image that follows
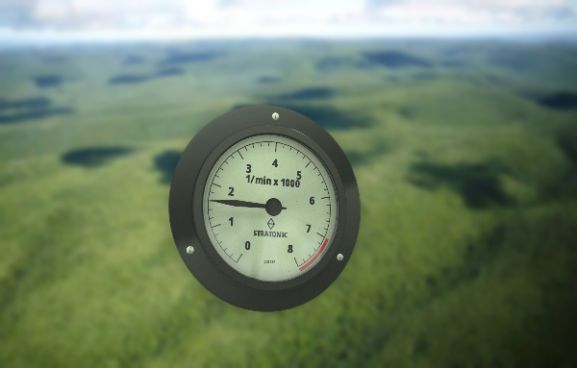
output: rpm 1600
